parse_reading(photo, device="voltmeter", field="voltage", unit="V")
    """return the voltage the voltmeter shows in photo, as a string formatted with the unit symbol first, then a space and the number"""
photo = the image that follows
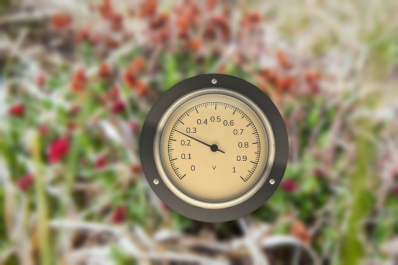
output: V 0.25
